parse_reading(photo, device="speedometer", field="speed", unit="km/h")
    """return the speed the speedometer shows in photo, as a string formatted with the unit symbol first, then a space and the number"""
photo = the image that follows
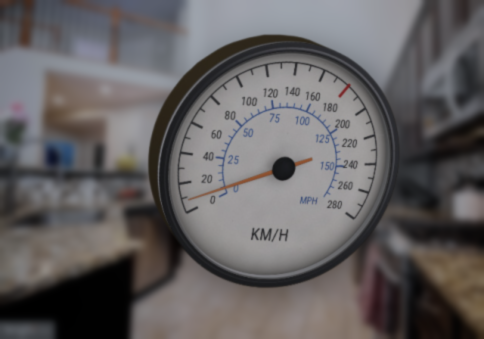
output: km/h 10
